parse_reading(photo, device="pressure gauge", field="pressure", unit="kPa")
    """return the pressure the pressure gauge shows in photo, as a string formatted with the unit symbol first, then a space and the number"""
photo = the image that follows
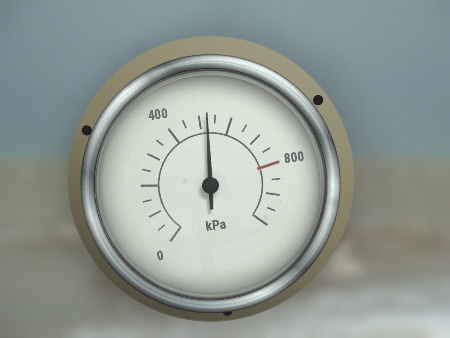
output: kPa 525
